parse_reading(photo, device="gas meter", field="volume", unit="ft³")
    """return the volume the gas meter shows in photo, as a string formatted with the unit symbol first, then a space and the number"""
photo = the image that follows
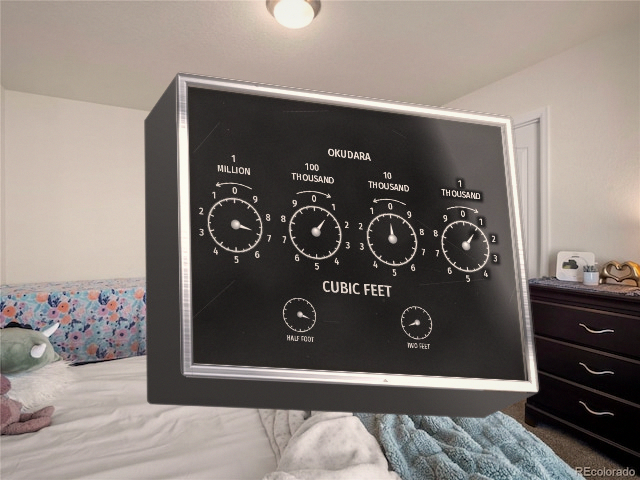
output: ft³ 710100
